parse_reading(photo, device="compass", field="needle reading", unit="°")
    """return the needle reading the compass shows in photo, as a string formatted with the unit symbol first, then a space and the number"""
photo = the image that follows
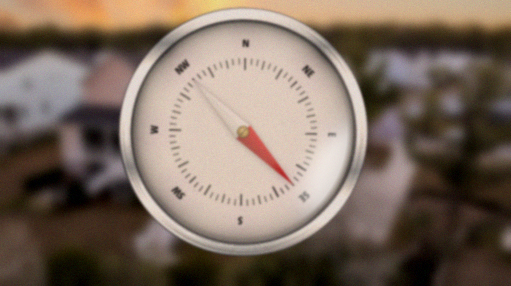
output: ° 135
